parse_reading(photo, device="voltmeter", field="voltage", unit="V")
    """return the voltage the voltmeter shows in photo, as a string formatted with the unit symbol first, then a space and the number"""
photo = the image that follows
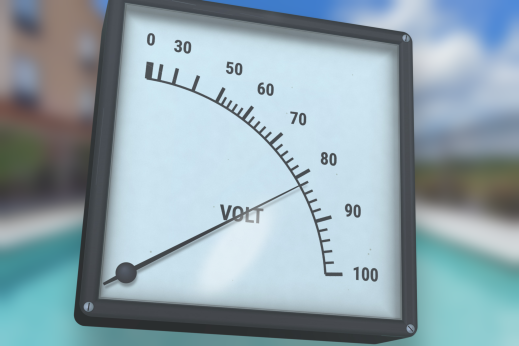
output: V 82
